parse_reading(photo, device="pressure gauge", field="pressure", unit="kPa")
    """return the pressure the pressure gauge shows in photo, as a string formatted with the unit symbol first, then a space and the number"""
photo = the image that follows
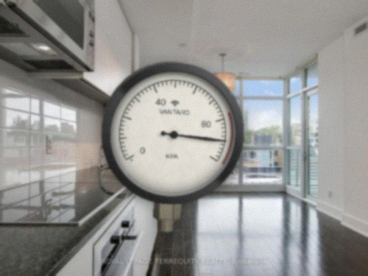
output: kPa 90
